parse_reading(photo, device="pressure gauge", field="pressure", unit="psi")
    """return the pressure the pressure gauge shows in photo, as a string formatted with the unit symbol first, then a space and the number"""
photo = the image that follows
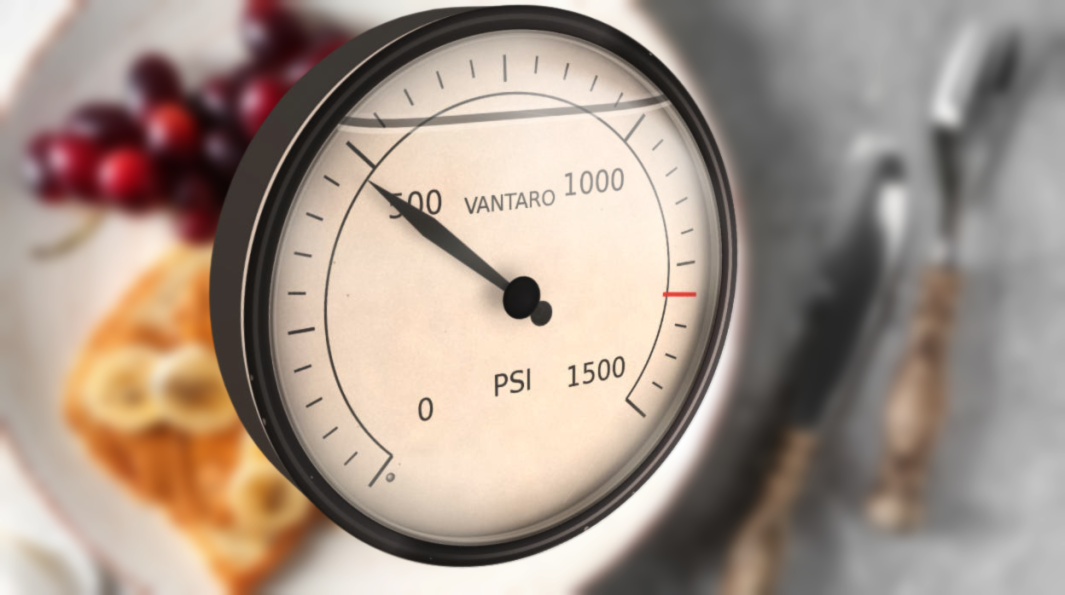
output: psi 475
